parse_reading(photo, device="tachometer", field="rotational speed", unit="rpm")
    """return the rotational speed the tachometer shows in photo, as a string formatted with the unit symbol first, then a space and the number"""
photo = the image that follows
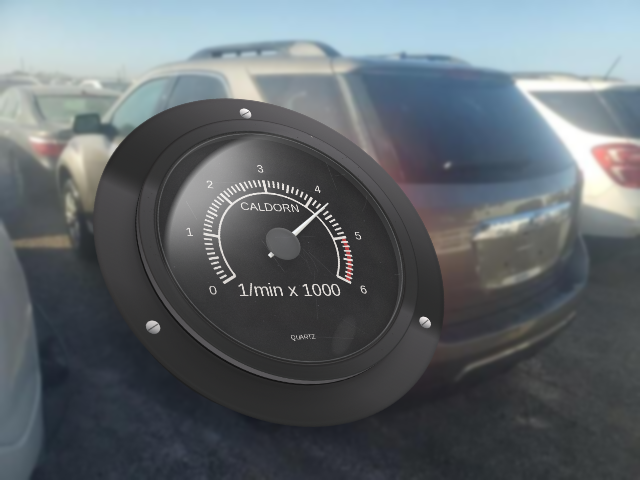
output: rpm 4300
